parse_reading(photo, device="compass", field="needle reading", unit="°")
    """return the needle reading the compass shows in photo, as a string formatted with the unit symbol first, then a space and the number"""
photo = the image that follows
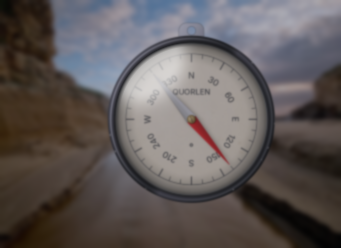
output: ° 140
